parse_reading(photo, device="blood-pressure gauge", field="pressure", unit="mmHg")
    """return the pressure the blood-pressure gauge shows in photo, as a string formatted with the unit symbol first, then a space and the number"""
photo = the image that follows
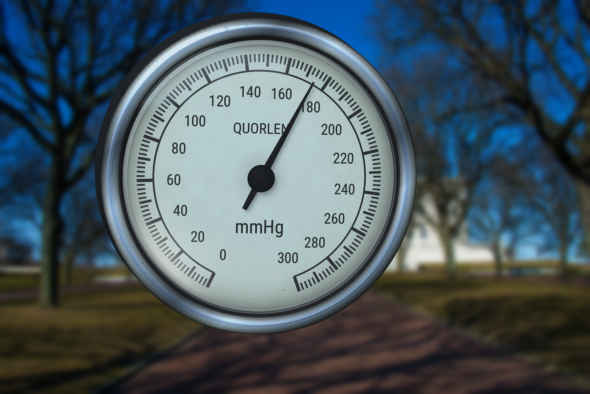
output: mmHg 174
